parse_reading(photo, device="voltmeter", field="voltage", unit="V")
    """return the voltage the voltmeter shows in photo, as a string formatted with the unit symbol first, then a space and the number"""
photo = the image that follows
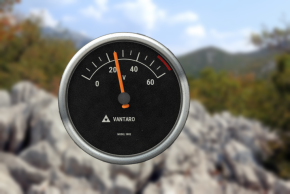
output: V 25
